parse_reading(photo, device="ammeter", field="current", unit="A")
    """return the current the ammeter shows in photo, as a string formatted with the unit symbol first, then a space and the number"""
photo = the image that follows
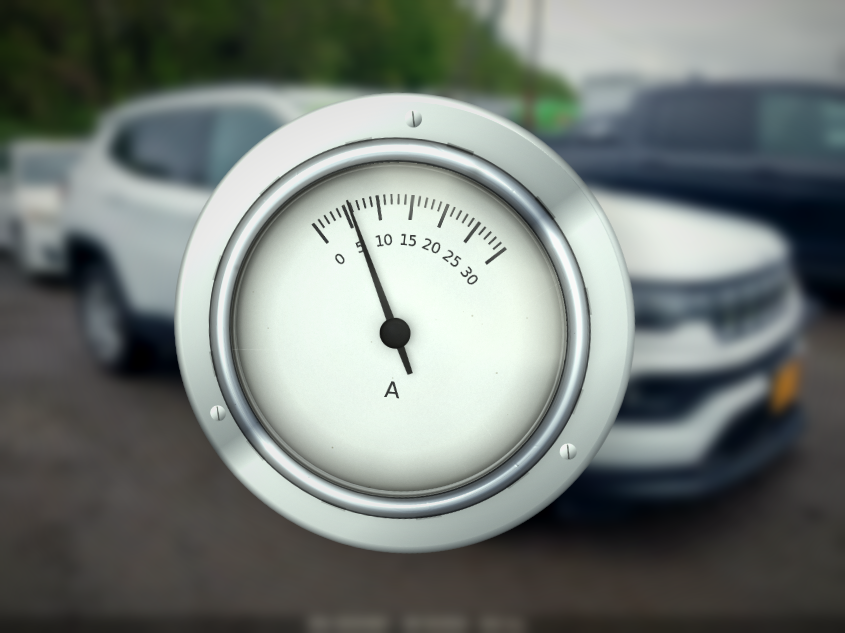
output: A 6
